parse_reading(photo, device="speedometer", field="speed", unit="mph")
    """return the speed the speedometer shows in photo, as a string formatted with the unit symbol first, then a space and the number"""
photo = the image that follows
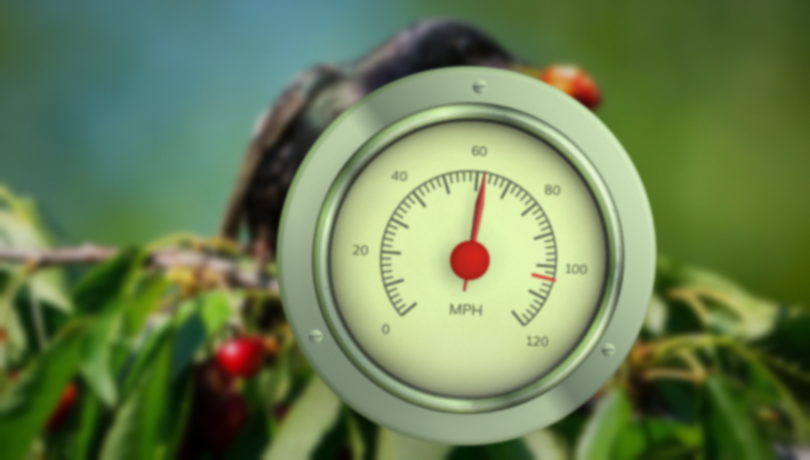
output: mph 62
